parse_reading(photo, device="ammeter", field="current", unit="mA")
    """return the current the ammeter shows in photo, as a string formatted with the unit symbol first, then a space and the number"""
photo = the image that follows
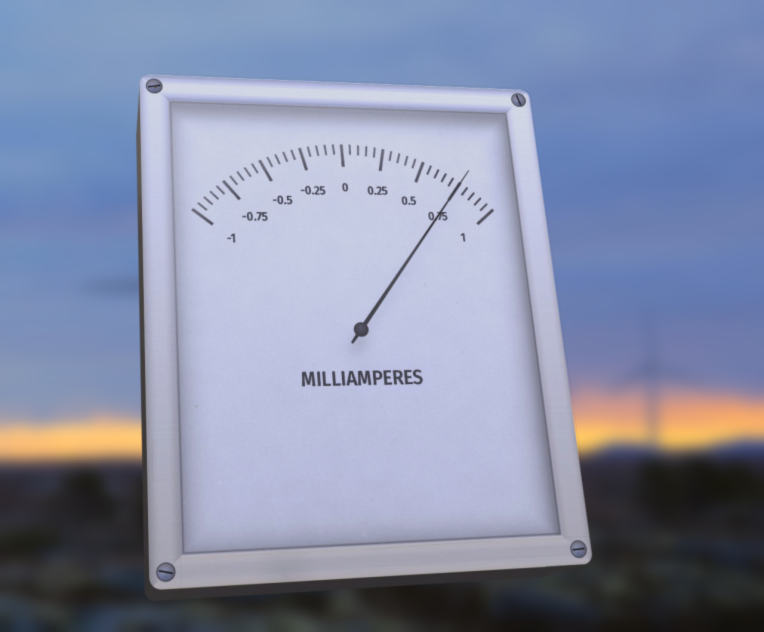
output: mA 0.75
